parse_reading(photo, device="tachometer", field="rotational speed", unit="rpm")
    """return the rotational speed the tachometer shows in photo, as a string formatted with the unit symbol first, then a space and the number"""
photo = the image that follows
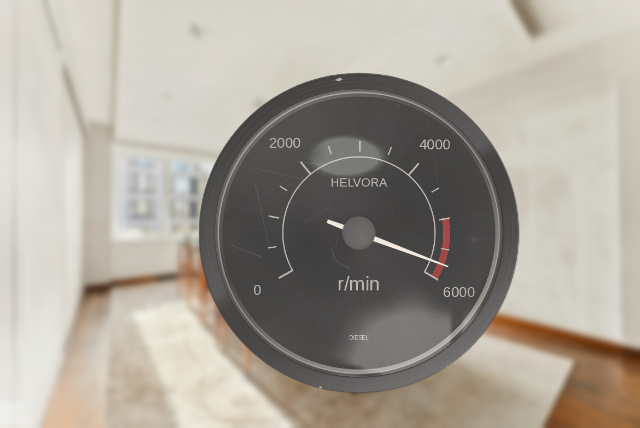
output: rpm 5750
